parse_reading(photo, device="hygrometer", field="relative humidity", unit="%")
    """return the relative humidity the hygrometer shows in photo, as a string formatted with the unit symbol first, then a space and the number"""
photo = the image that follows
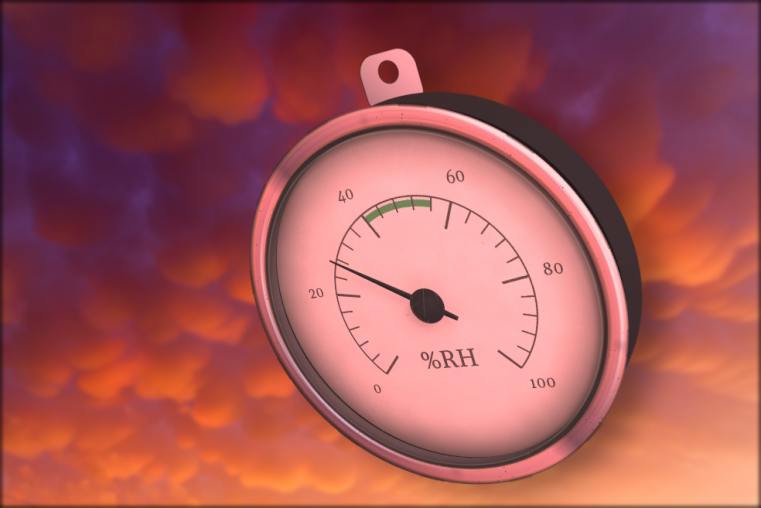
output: % 28
